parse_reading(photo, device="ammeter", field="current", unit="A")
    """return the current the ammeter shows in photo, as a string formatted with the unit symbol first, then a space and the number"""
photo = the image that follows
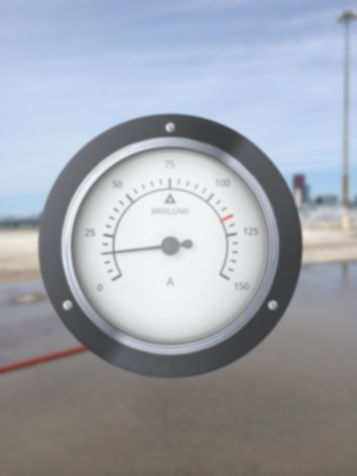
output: A 15
